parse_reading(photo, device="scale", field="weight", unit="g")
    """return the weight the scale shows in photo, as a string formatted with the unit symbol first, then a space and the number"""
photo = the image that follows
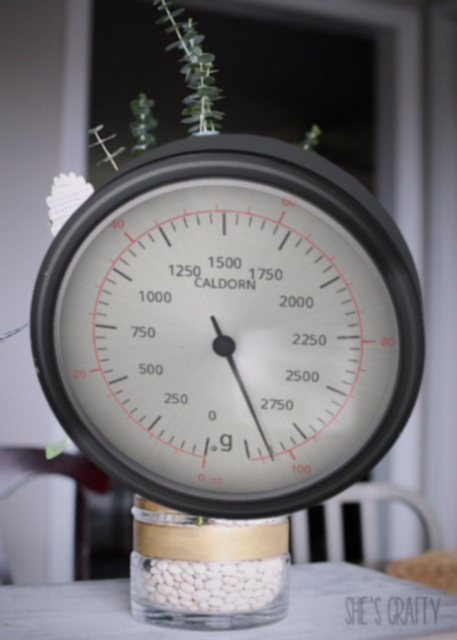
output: g 2900
